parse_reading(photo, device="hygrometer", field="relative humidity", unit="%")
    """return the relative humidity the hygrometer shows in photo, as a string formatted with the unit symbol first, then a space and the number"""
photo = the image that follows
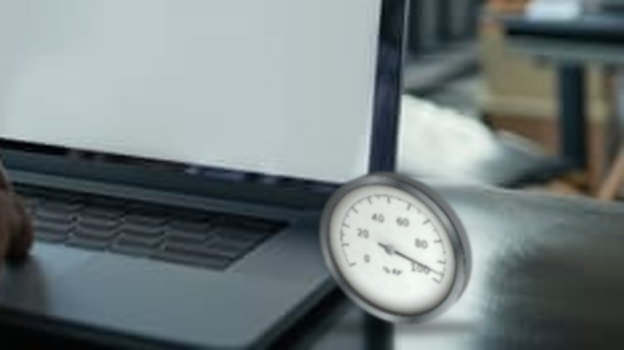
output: % 95
